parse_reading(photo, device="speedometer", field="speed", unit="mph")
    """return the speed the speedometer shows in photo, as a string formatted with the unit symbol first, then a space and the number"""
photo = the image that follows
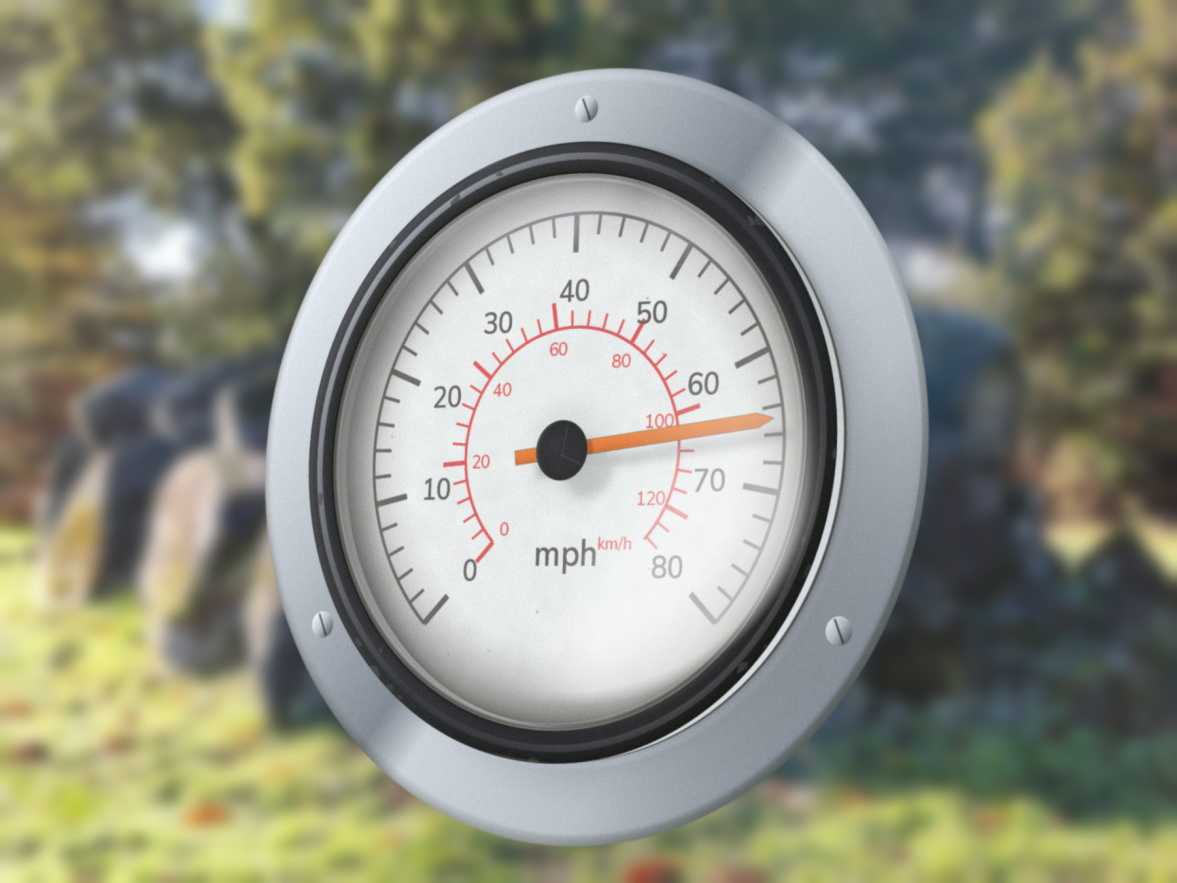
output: mph 65
